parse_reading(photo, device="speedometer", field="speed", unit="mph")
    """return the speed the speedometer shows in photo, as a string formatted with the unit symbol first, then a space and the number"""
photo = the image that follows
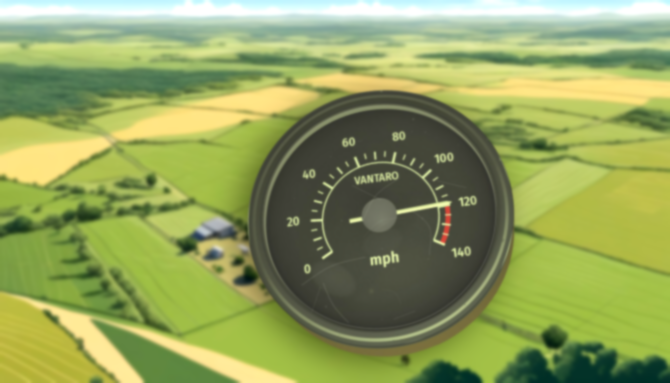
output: mph 120
